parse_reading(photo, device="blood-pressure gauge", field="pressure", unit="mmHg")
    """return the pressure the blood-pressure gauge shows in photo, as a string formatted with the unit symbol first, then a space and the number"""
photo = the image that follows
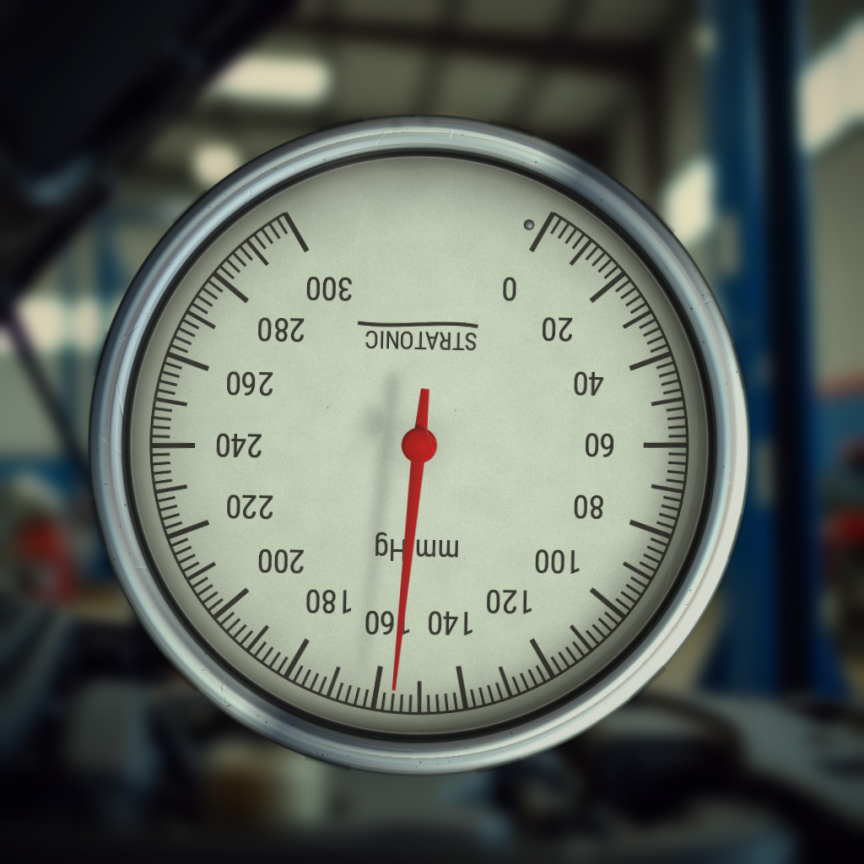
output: mmHg 156
